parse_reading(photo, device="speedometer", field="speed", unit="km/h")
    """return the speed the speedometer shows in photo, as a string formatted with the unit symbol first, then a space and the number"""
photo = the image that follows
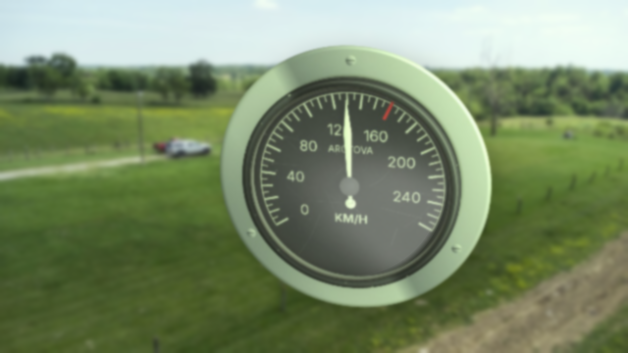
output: km/h 130
